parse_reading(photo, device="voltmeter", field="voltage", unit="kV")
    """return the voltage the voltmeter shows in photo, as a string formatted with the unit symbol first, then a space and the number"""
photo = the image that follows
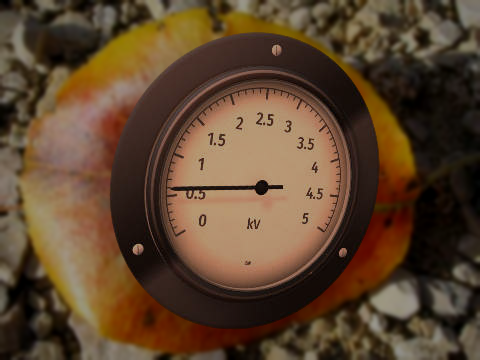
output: kV 0.6
